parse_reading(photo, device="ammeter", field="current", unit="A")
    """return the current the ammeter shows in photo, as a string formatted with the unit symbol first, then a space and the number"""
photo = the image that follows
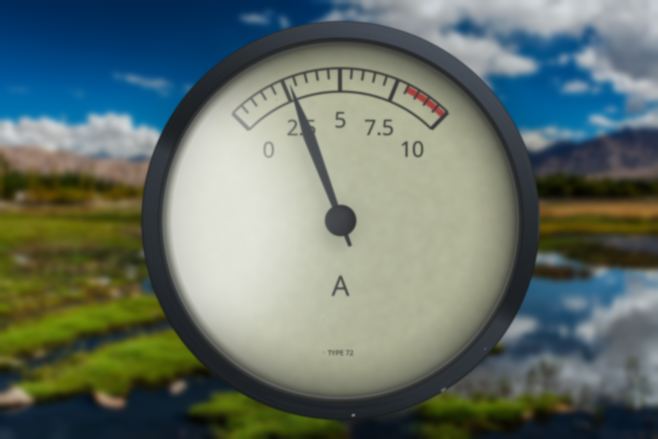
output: A 2.75
